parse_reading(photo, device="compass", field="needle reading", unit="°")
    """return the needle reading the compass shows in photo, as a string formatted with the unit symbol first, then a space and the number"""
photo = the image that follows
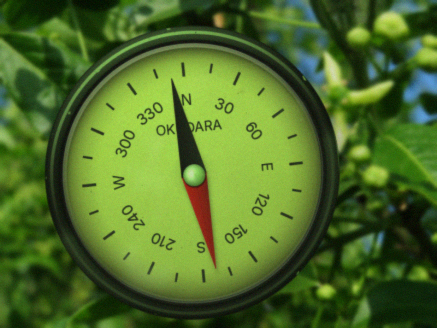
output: ° 172.5
